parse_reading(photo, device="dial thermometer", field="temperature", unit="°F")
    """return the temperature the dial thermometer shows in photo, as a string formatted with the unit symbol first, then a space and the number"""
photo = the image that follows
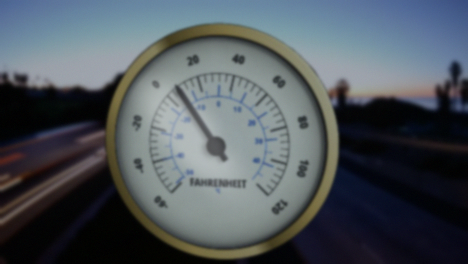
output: °F 8
